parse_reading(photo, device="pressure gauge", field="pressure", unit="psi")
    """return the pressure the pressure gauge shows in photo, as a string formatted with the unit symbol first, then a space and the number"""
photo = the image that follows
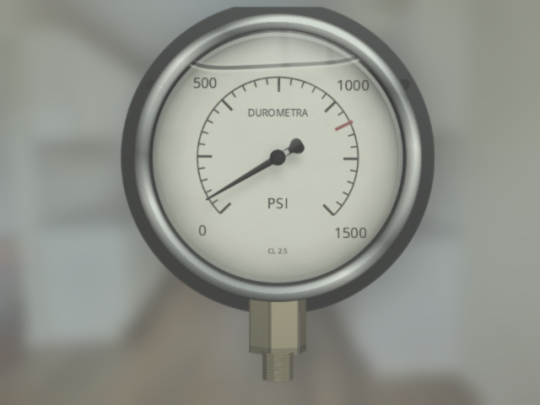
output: psi 75
